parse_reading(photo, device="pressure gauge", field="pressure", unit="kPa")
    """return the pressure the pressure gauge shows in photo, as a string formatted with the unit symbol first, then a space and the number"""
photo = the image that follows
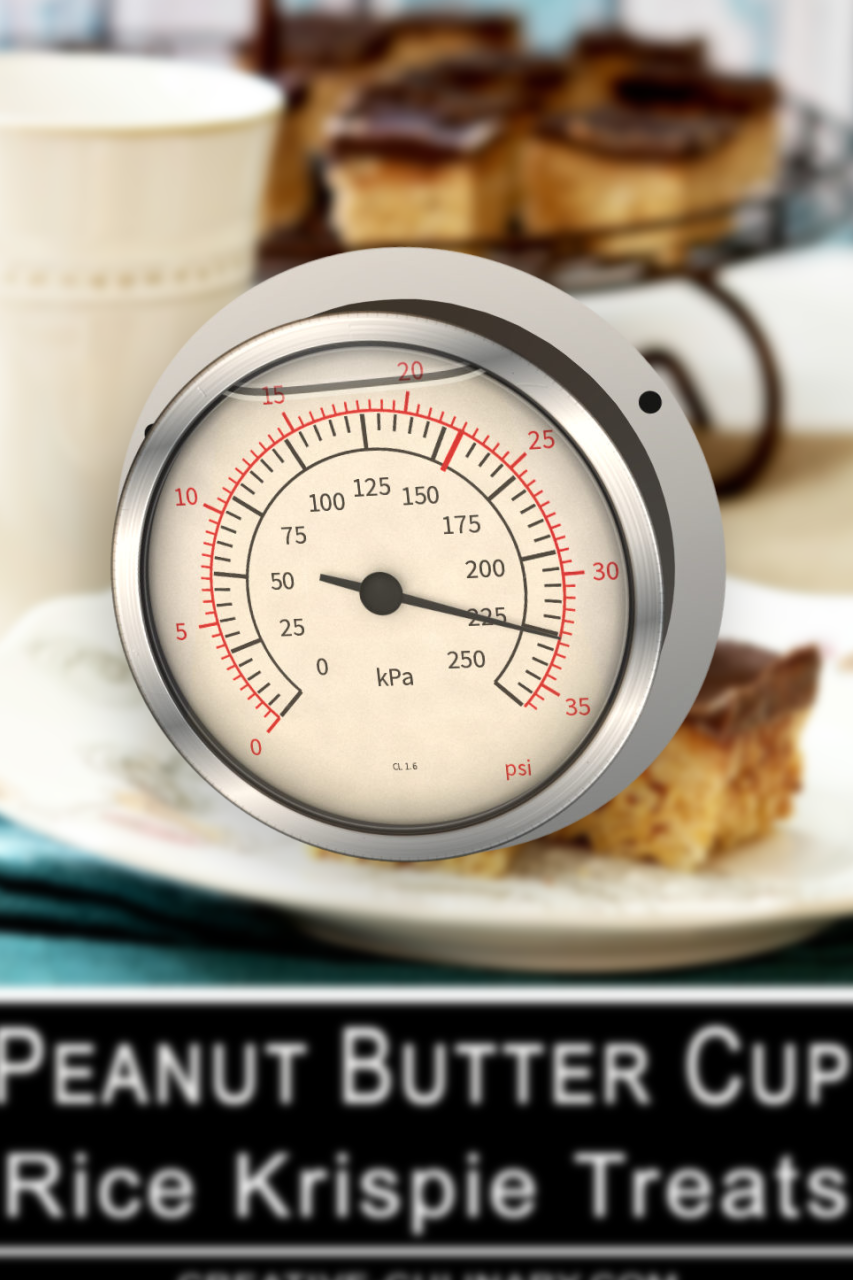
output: kPa 225
